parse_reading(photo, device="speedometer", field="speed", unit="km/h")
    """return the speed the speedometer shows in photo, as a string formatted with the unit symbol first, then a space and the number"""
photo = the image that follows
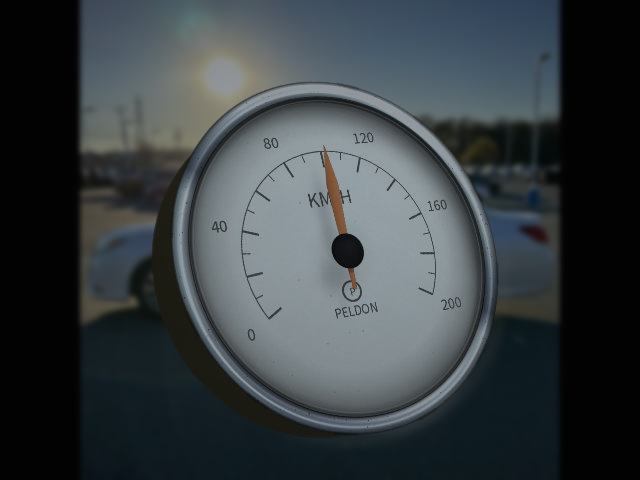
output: km/h 100
